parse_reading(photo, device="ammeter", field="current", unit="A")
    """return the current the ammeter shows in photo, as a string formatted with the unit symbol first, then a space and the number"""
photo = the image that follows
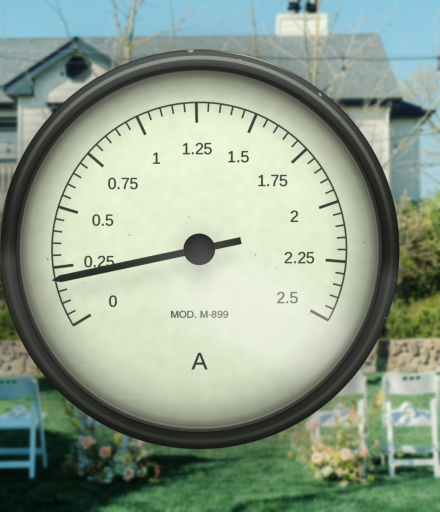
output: A 0.2
